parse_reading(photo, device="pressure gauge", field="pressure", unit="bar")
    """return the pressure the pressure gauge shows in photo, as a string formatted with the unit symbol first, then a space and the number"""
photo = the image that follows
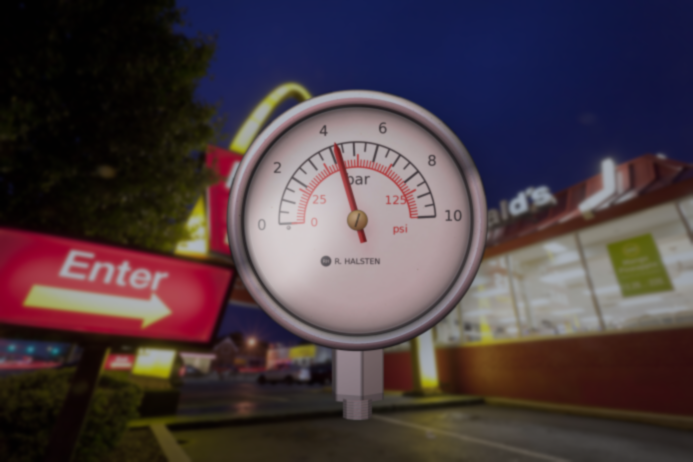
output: bar 4.25
